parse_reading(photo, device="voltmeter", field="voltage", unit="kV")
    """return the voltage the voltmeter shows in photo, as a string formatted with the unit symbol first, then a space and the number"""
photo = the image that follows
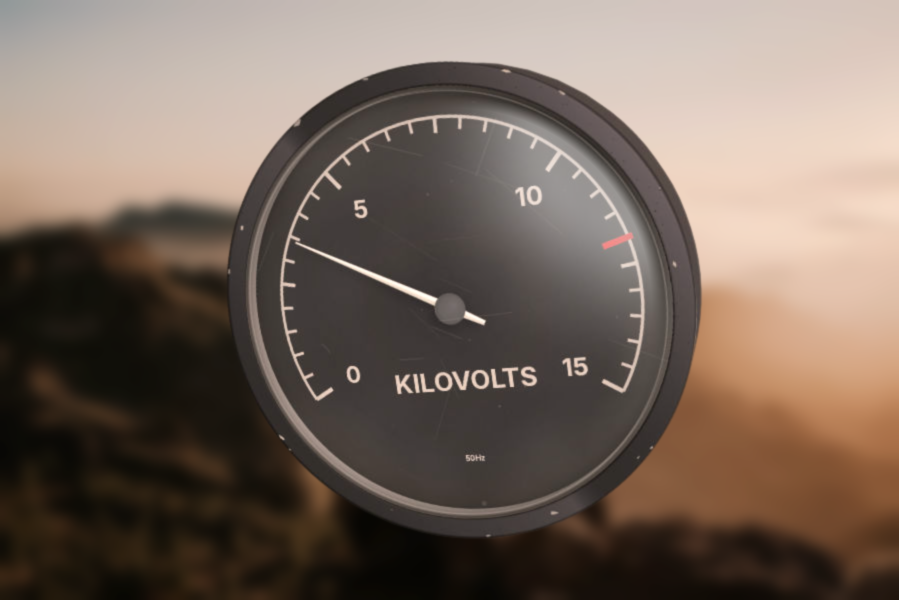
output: kV 3.5
